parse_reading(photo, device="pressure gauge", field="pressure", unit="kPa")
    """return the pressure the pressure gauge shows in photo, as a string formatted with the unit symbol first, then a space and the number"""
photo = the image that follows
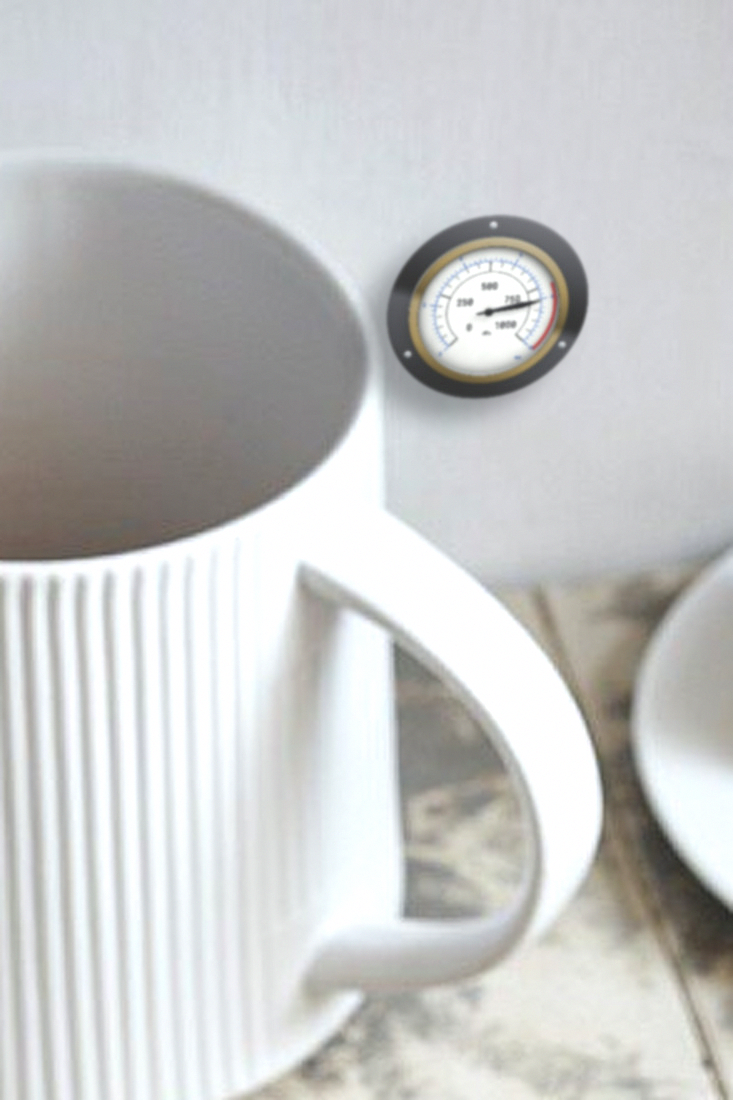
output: kPa 800
